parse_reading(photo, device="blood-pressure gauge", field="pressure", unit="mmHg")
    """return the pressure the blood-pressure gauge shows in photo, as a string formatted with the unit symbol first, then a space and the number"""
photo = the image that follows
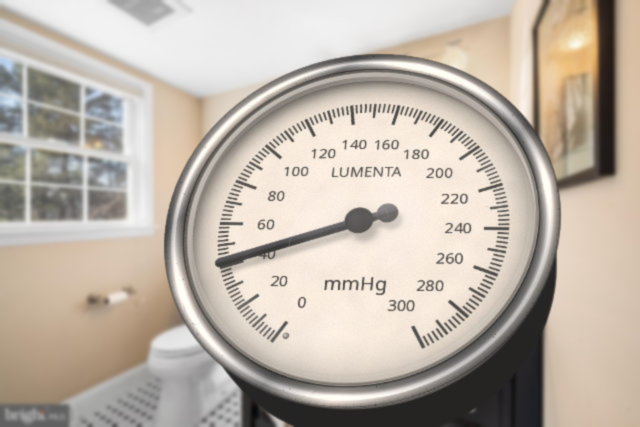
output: mmHg 40
